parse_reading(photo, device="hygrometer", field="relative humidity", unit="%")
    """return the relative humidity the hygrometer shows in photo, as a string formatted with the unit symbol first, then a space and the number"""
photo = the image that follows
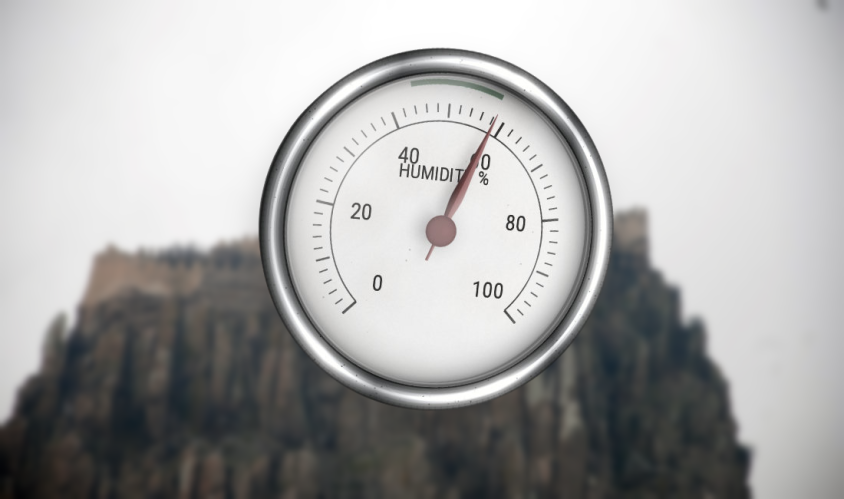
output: % 58
